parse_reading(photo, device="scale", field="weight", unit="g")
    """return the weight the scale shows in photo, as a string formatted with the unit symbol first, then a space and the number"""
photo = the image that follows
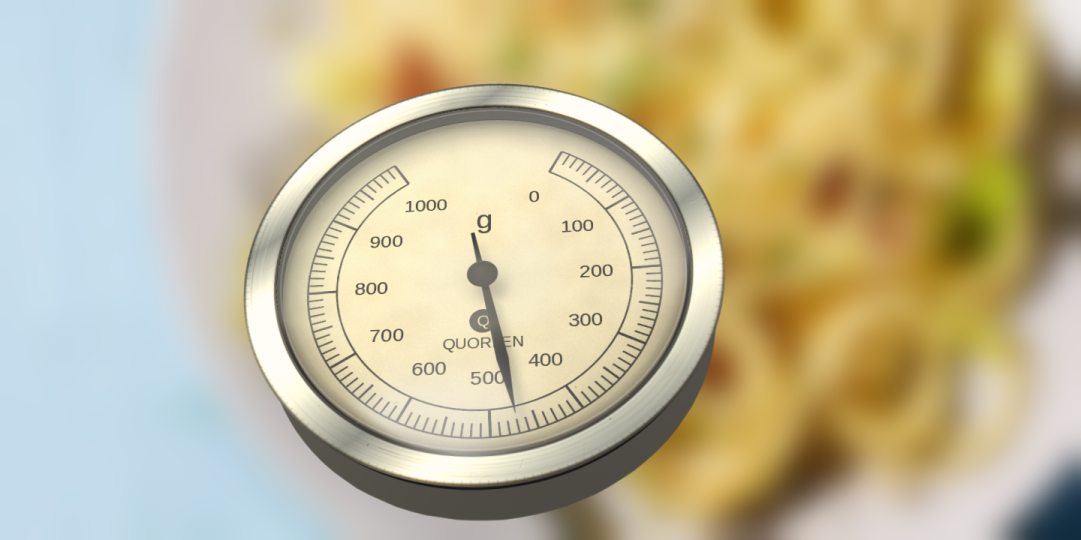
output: g 470
